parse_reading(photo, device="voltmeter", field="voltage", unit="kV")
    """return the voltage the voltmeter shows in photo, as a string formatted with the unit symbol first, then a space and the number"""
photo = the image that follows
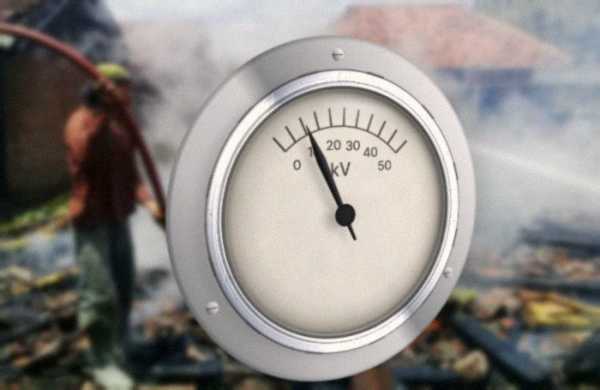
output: kV 10
